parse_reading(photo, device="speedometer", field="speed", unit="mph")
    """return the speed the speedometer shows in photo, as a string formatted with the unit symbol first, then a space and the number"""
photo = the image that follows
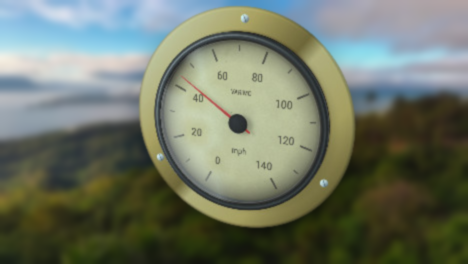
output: mph 45
